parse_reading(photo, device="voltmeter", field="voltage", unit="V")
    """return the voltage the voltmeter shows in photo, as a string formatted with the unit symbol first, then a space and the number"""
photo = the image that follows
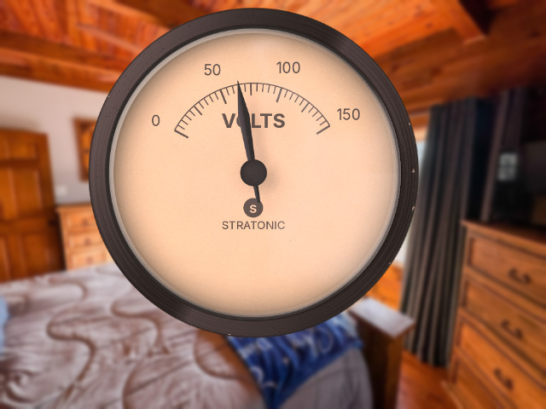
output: V 65
